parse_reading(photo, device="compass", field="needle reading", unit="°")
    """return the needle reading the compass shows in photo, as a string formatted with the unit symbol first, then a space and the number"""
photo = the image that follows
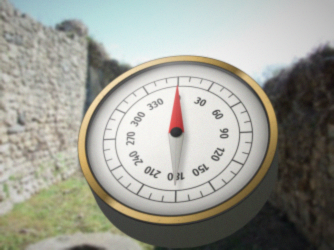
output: ° 0
